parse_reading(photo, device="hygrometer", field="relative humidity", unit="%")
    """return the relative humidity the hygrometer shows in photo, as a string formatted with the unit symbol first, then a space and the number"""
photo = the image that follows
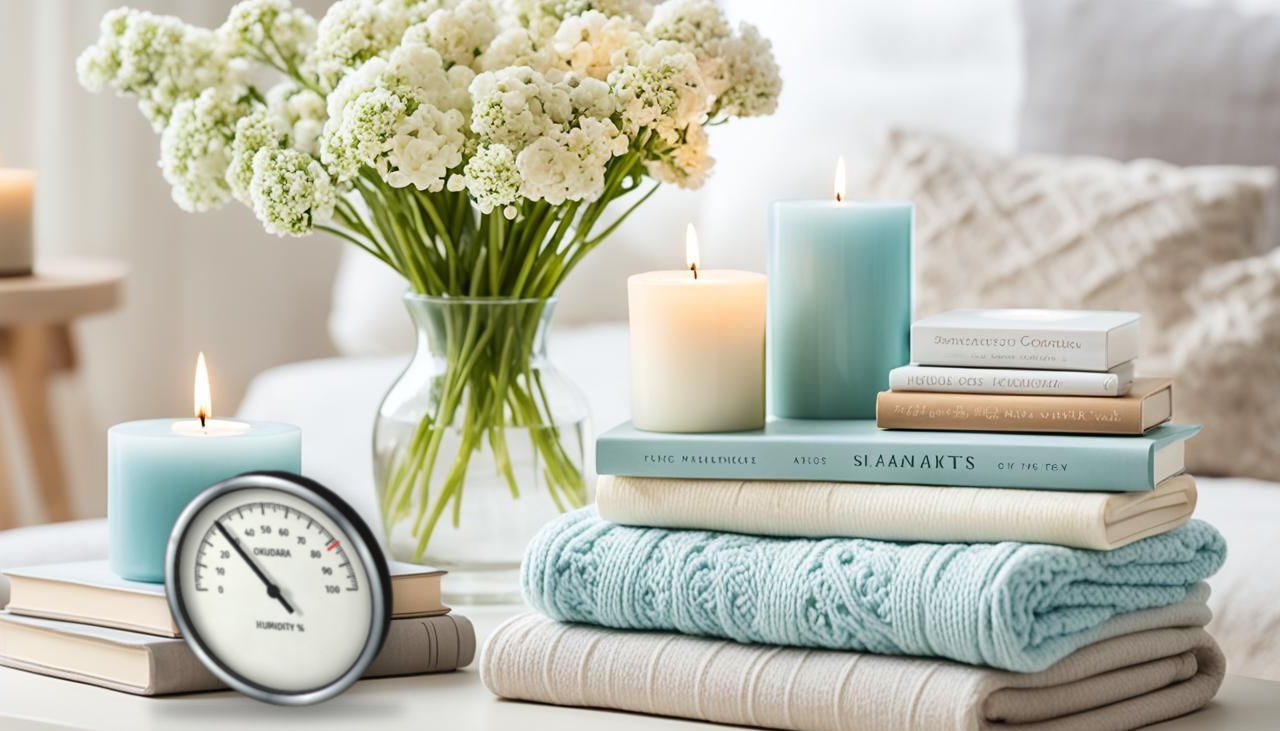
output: % 30
